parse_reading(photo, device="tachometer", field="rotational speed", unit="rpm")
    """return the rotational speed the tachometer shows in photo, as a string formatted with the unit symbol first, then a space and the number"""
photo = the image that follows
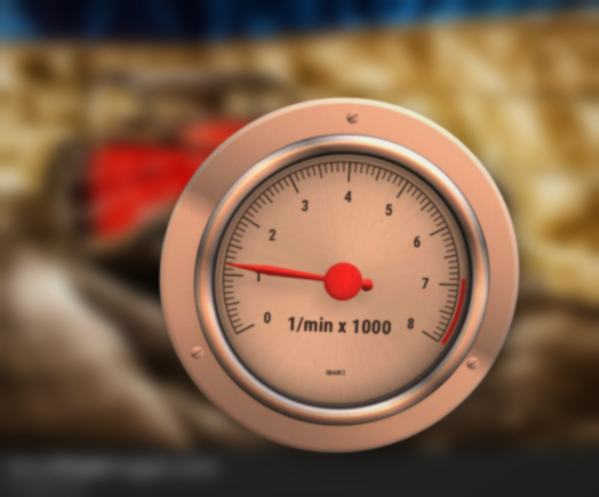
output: rpm 1200
